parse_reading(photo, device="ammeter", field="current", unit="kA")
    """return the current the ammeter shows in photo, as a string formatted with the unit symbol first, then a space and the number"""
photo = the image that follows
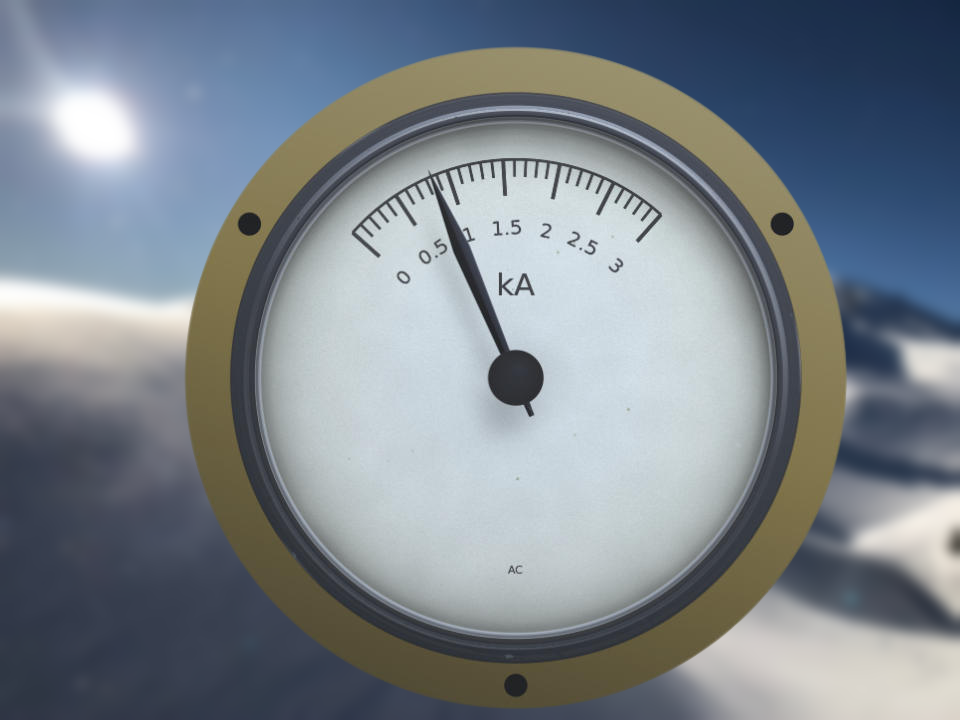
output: kA 0.85
